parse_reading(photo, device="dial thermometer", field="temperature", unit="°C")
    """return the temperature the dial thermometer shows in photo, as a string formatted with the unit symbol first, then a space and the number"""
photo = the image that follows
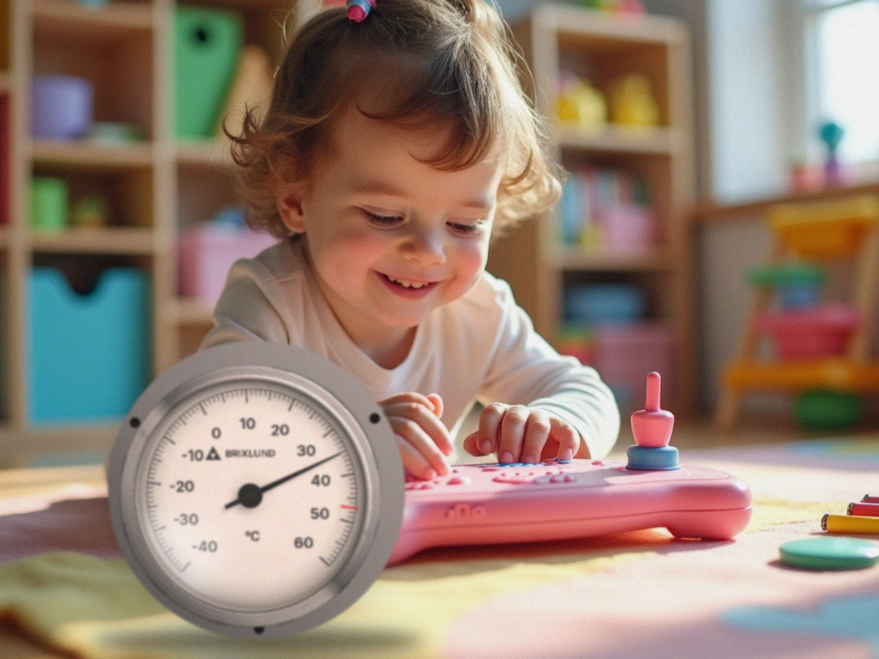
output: °C 35
